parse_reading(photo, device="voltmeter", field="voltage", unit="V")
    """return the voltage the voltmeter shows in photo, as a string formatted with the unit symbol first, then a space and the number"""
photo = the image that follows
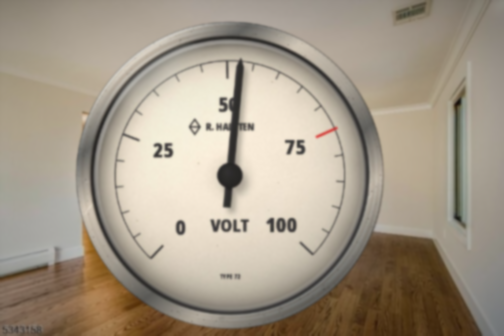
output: V 52.5
